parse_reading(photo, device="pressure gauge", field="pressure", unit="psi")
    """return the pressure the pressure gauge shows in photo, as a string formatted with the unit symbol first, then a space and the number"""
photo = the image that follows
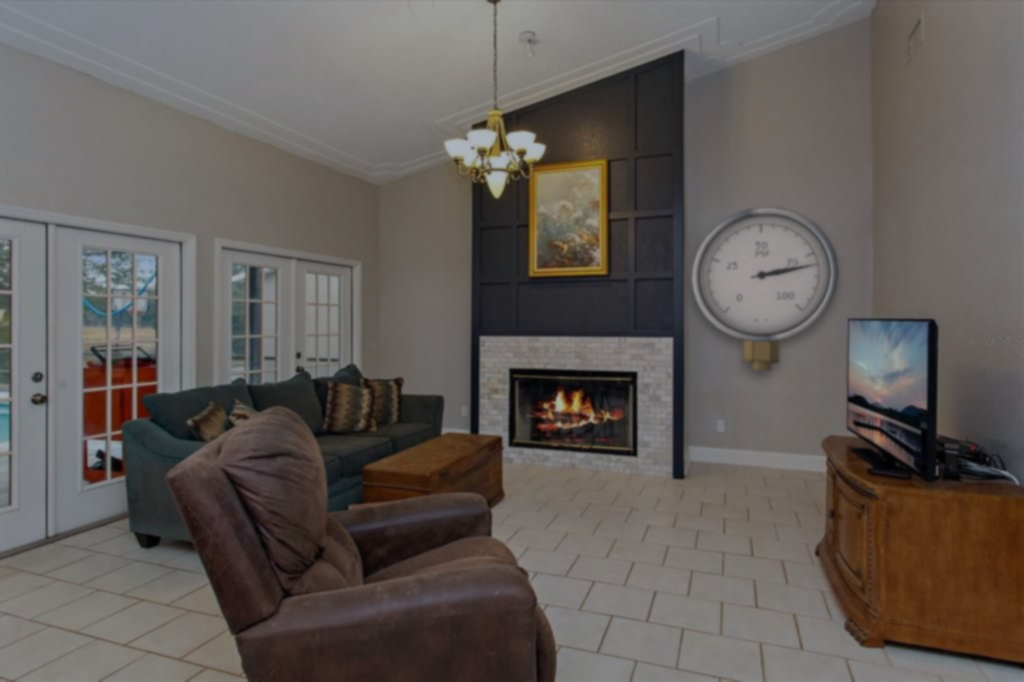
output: psi 80
